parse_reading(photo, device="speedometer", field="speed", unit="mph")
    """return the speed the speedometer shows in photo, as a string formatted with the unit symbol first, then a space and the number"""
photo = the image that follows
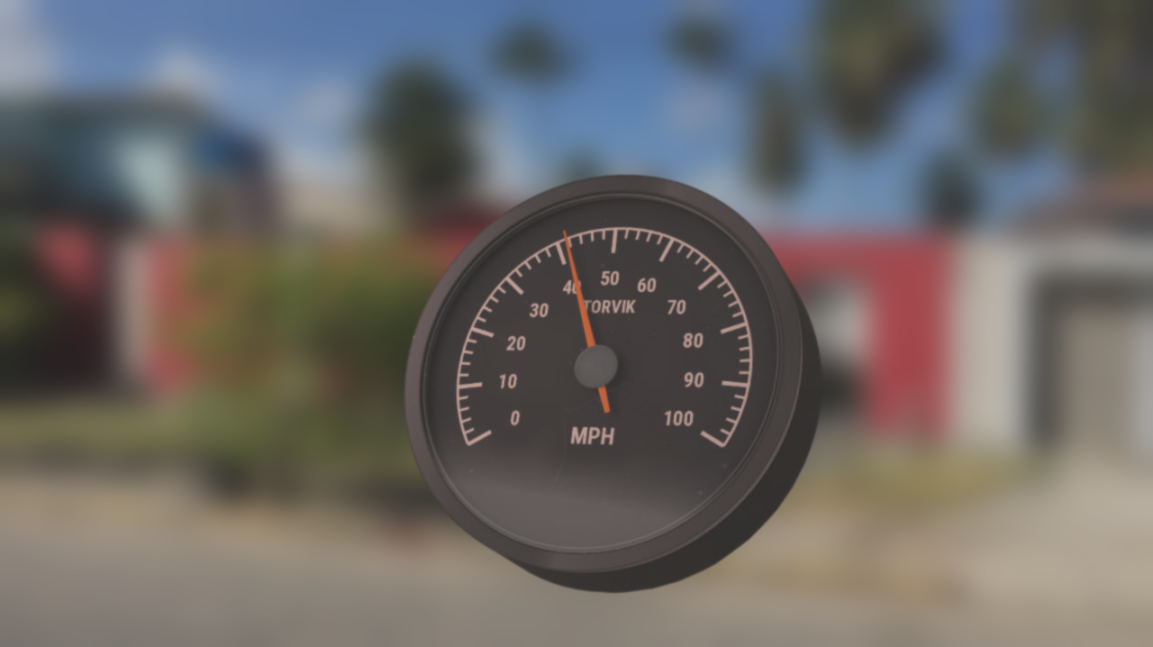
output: mph 42
